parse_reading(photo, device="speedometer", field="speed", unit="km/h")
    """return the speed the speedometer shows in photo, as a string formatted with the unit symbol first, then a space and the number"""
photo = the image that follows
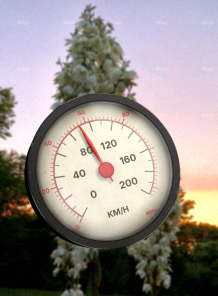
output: km/h 90
